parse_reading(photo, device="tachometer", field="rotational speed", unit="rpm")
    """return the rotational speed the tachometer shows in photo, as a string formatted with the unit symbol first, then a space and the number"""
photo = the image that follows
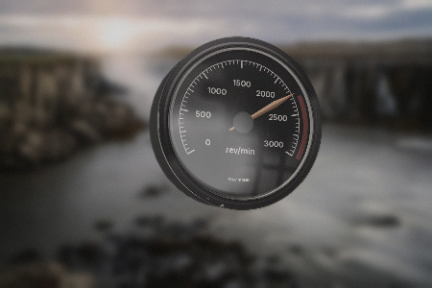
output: rpm 2250
